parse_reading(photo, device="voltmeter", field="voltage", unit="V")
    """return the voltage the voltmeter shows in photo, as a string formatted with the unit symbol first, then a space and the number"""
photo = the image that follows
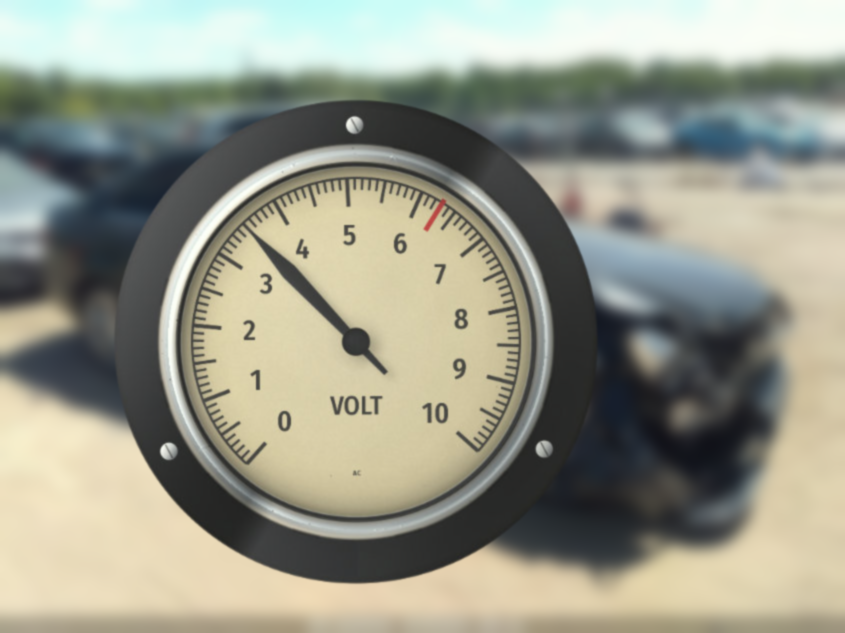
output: V 3.5
